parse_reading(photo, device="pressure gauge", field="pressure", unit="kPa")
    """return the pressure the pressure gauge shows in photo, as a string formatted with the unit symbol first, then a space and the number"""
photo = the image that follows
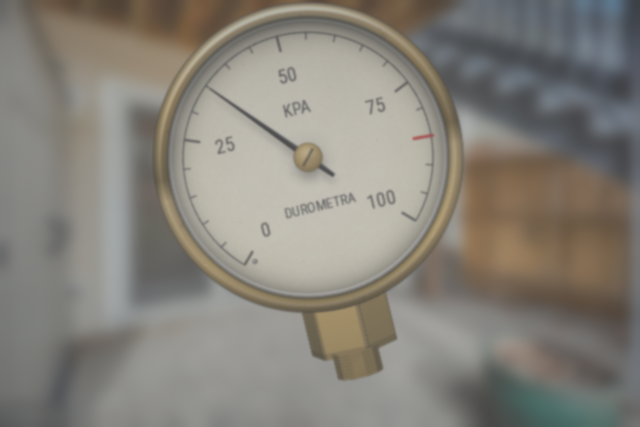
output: kPa 35
